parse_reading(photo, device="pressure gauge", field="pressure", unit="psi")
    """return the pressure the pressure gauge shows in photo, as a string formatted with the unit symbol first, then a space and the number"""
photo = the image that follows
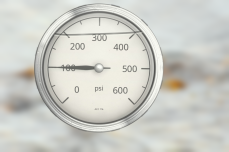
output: psi 100
